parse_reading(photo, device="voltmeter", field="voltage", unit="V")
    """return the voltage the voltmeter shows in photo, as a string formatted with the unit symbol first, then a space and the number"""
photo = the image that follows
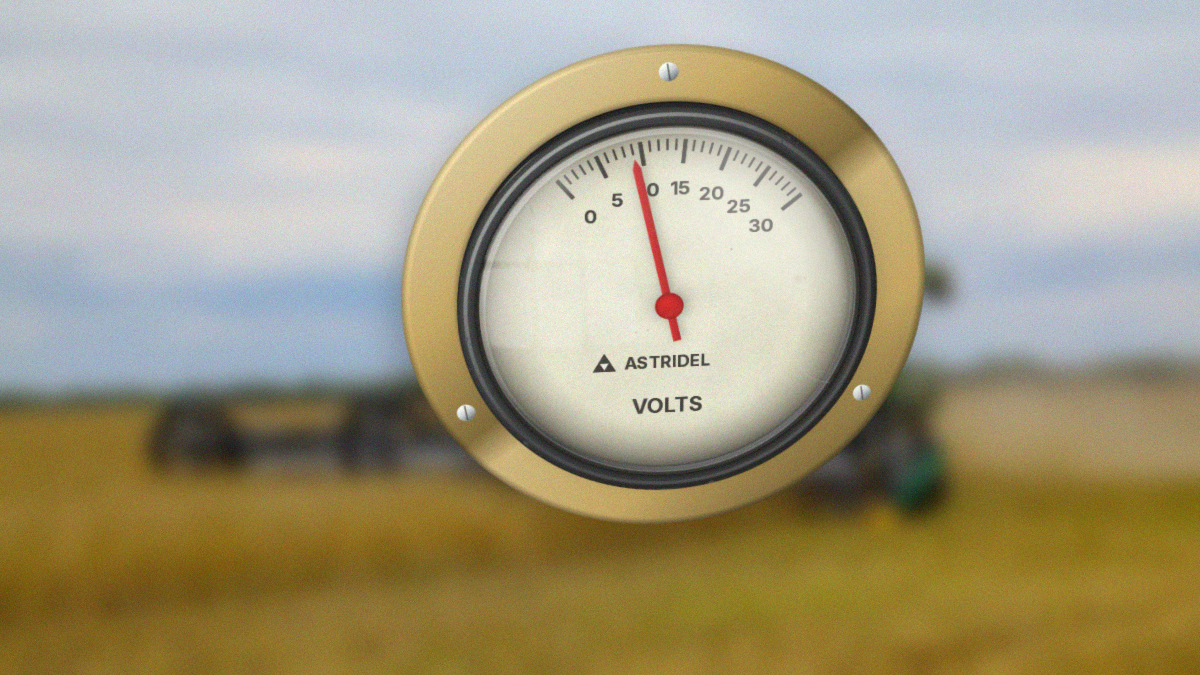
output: V 9
